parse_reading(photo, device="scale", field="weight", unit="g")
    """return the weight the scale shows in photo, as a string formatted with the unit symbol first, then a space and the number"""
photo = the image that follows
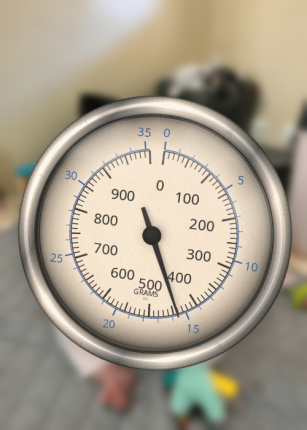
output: g 440
